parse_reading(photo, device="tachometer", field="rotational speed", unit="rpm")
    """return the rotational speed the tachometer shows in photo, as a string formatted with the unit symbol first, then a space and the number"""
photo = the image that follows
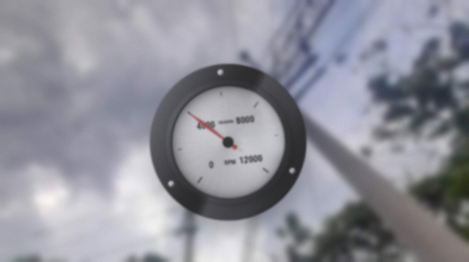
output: rpm 4000
